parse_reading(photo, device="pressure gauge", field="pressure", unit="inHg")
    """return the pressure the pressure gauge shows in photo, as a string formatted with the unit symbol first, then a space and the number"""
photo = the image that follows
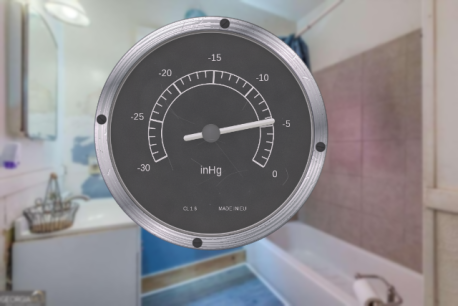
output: inHg -5.5
